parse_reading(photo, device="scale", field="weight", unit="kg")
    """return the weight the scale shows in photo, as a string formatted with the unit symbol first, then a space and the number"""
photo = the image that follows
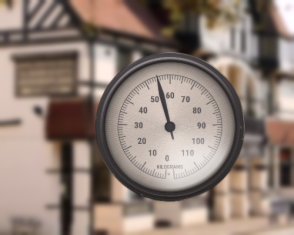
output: kg 55
